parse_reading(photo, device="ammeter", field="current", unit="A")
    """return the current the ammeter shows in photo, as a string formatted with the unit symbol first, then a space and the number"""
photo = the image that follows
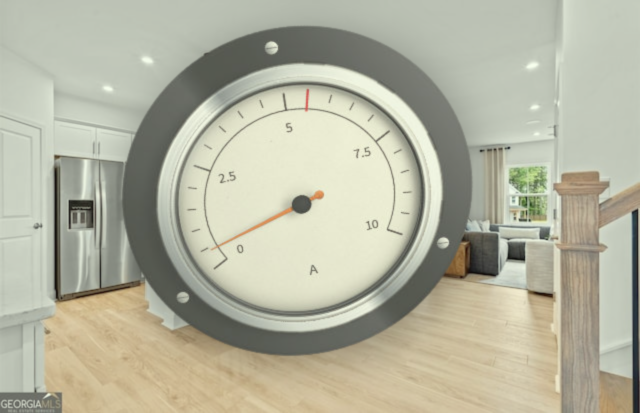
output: A 0.5
